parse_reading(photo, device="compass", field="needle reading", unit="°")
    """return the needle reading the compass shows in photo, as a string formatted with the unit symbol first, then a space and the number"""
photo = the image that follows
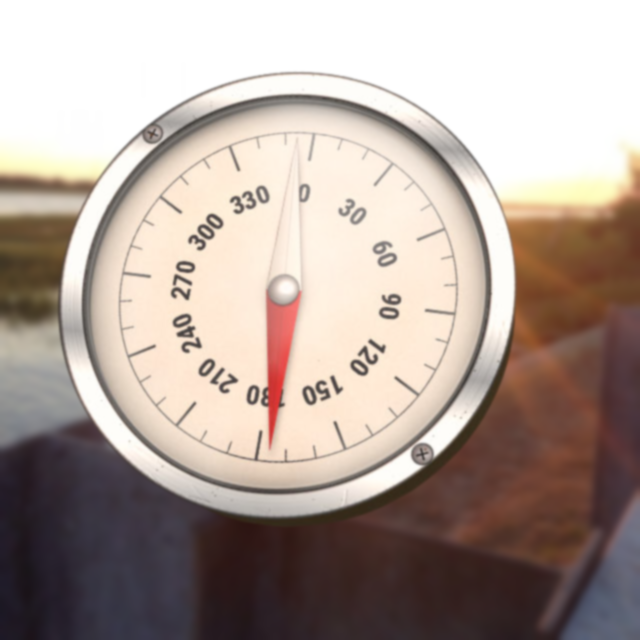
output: ° 175
